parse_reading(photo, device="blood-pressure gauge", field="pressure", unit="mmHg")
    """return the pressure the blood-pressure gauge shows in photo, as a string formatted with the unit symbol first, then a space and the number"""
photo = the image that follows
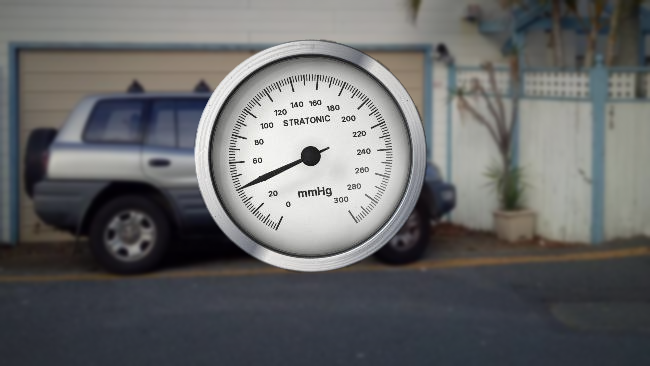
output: mmHg 40
